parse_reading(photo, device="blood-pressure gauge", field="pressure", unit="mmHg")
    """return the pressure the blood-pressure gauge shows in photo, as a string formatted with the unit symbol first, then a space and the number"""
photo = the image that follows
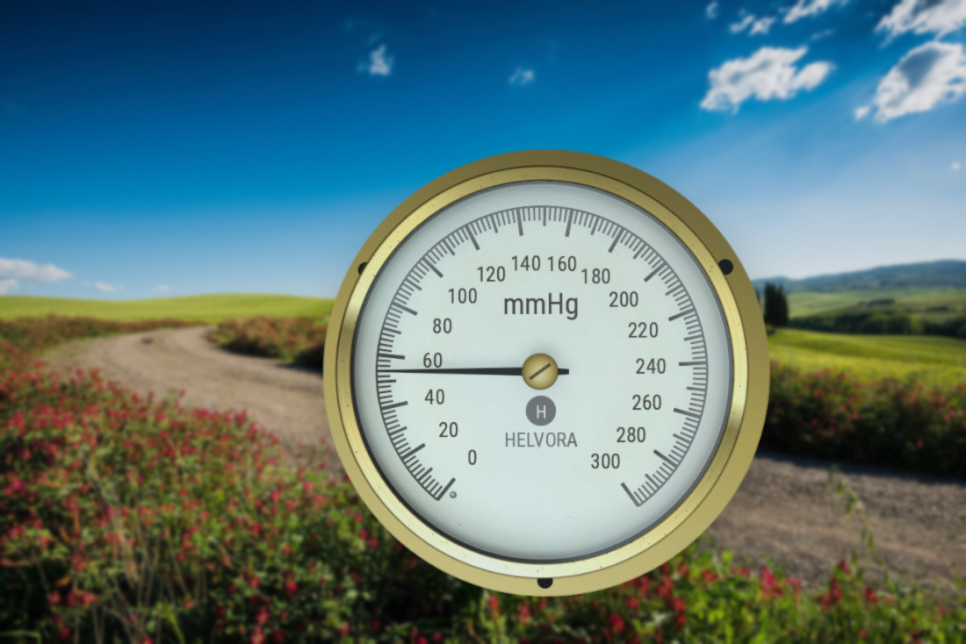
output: mmHg 54
